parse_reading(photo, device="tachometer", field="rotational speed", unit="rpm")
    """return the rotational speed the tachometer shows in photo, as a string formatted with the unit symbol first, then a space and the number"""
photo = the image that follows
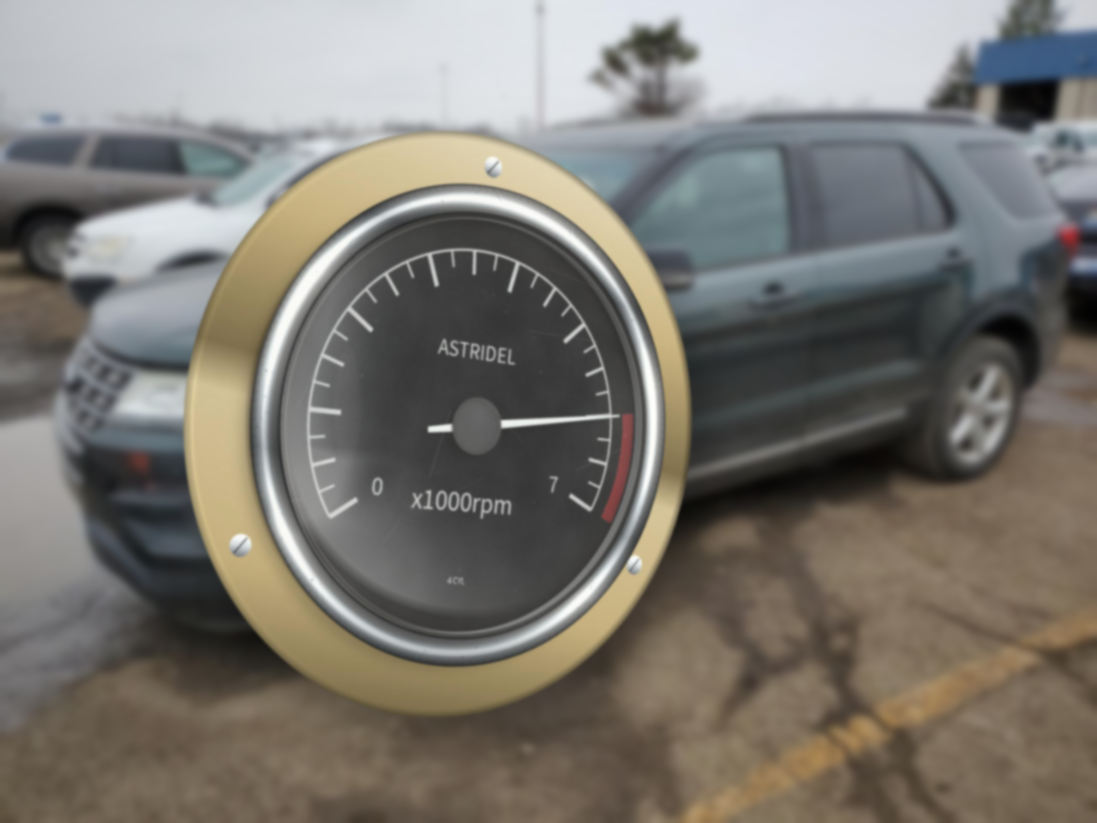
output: rpm 6000
